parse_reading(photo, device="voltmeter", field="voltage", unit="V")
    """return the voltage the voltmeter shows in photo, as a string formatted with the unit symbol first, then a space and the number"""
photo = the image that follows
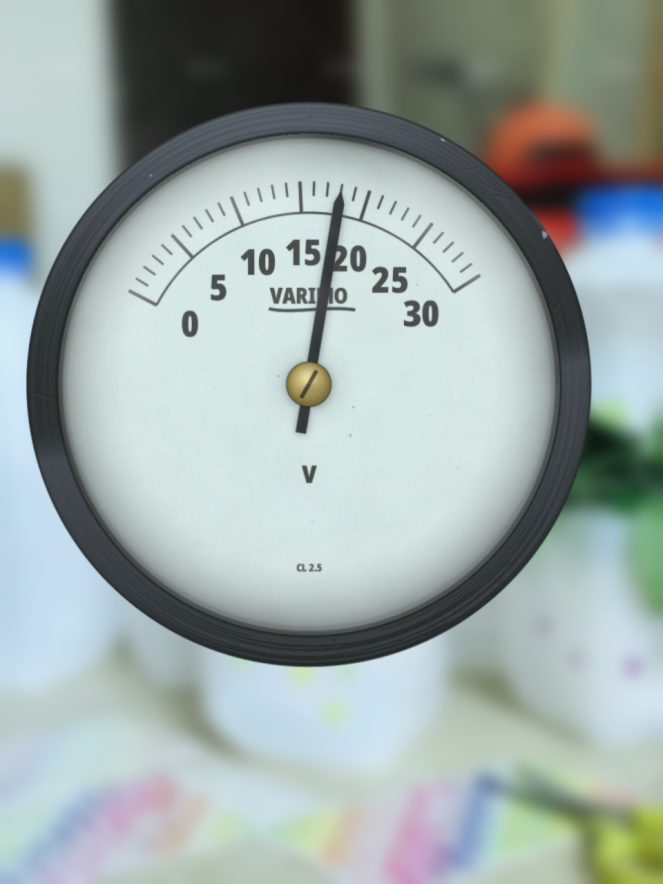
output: V 18
